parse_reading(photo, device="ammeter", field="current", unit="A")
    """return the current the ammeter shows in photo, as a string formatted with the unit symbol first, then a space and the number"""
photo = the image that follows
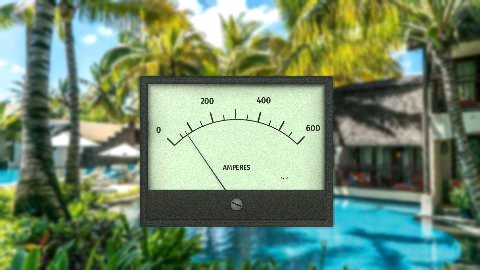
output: A 75
